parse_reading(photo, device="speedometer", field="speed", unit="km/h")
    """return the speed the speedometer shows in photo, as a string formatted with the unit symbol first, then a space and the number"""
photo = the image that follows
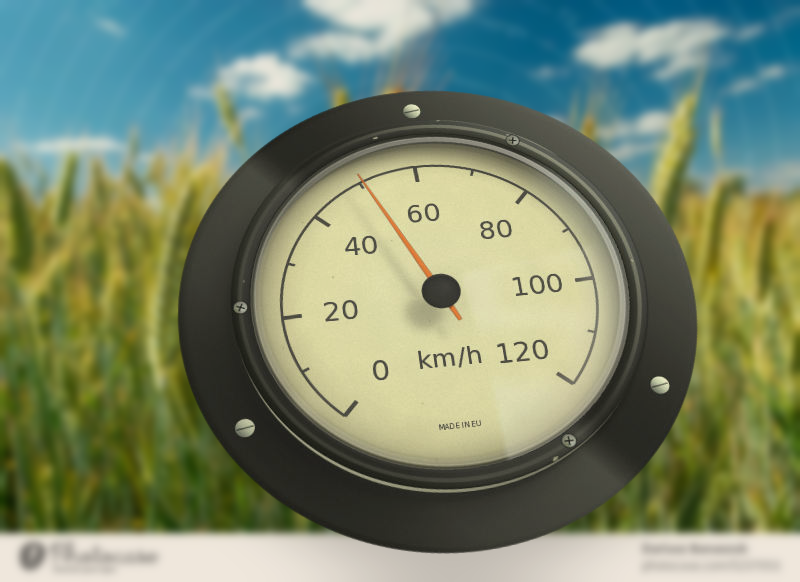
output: km/h 50
